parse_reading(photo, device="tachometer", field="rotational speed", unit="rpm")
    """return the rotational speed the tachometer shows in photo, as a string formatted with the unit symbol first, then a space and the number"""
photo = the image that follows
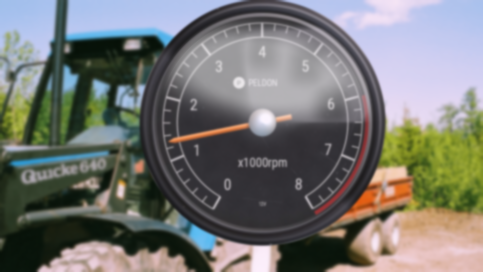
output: rpm 1300
